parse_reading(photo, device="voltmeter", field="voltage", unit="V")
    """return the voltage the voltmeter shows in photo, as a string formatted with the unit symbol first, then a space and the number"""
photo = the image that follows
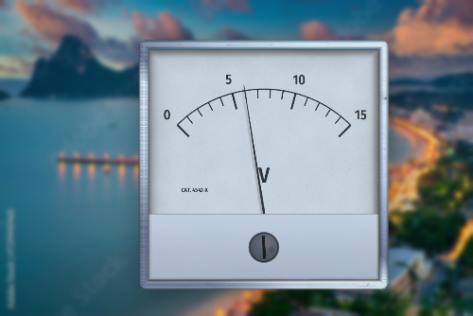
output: V 6
